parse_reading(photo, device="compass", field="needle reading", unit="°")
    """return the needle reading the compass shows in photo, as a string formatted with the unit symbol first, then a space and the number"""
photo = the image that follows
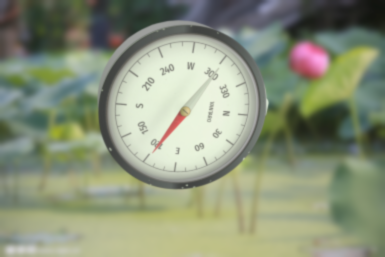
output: ° 120
